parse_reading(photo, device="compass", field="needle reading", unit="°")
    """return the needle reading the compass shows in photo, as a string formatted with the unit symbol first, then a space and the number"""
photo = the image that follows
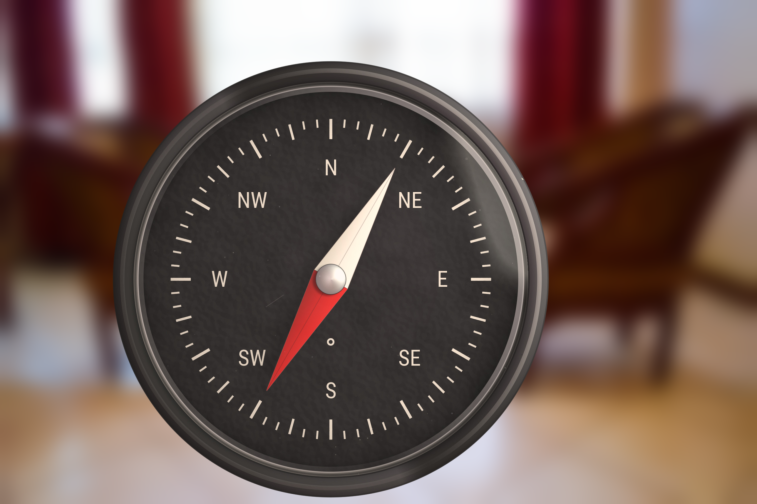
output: ° 210
